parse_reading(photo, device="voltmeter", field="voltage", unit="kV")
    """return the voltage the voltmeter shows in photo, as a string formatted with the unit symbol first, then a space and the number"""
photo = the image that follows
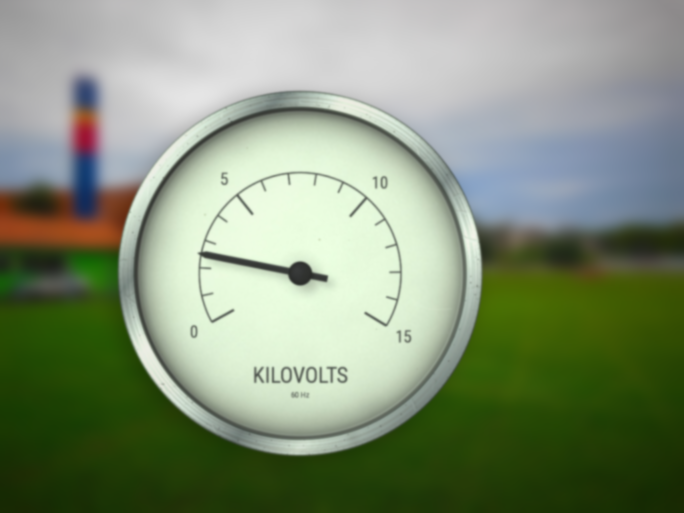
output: kV 2.5
